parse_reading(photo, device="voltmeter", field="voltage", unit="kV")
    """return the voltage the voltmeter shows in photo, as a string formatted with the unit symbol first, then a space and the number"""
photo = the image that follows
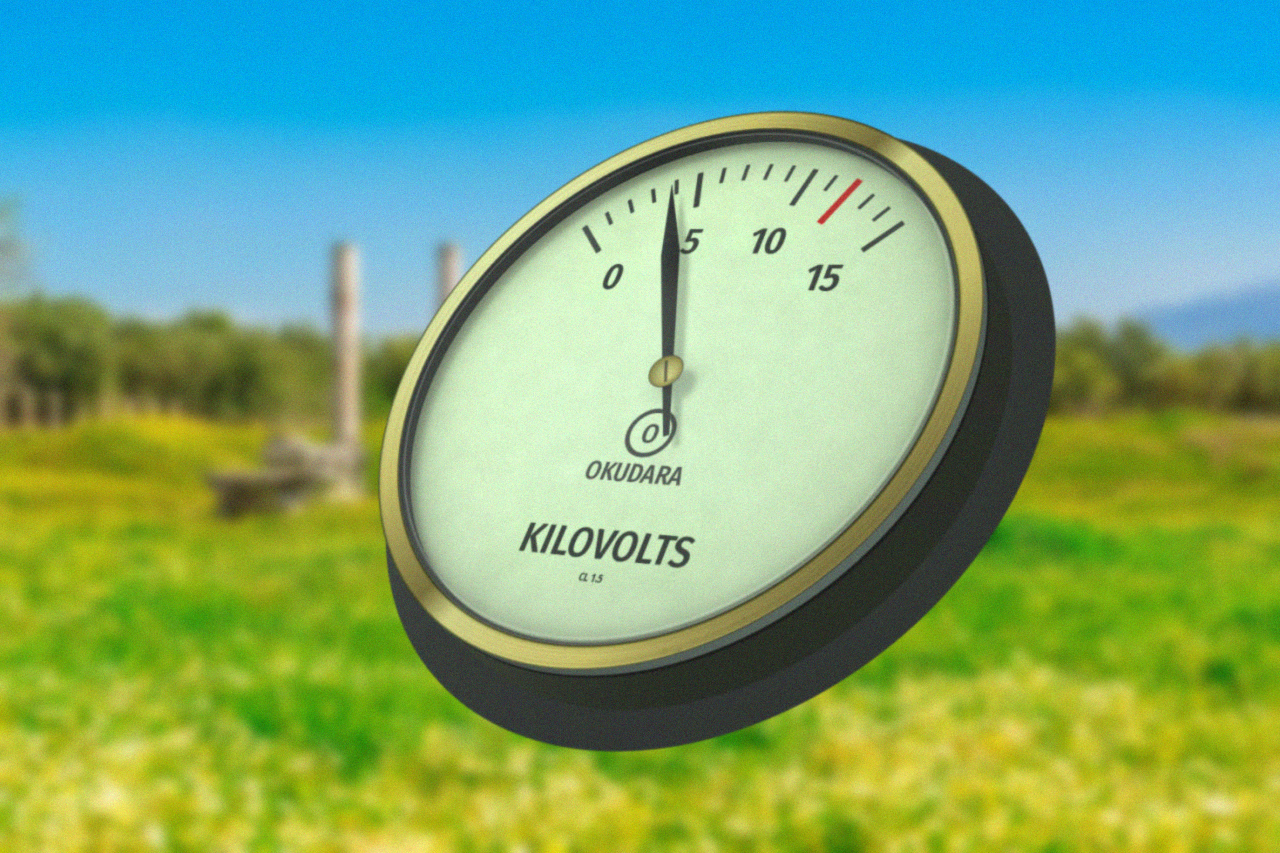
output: kV 4
